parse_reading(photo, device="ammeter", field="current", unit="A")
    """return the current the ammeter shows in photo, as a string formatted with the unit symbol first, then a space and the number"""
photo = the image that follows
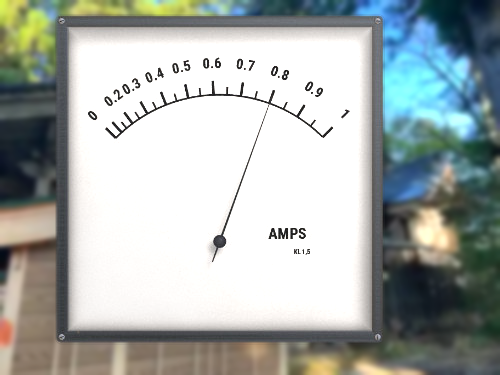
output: A 0.8
